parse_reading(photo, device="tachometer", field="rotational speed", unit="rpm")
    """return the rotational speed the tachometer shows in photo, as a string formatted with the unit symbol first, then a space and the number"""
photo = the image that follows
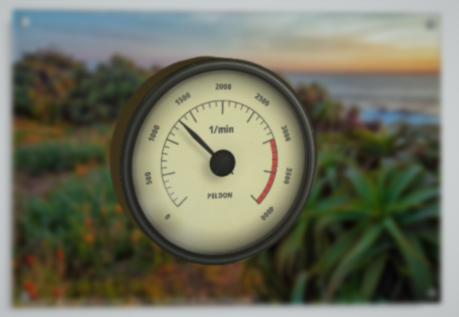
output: rpm 1300
